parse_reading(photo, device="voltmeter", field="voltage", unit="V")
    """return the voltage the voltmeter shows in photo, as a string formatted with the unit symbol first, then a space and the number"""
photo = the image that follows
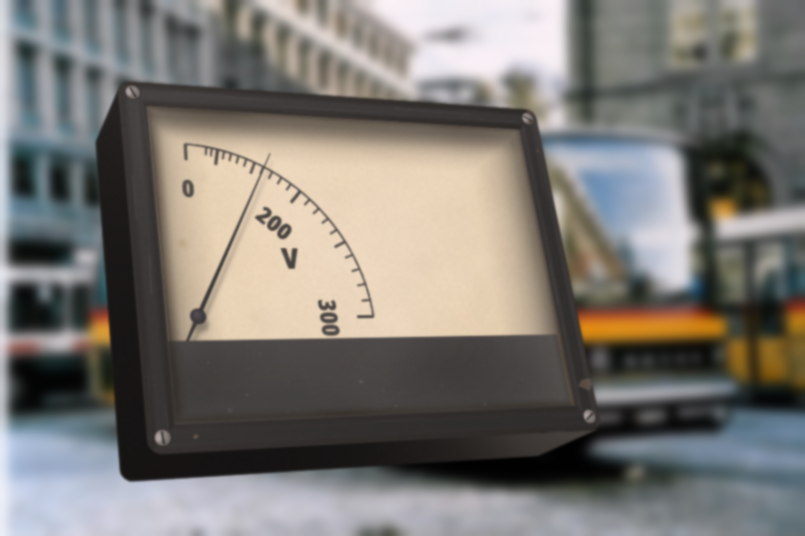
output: V 160
